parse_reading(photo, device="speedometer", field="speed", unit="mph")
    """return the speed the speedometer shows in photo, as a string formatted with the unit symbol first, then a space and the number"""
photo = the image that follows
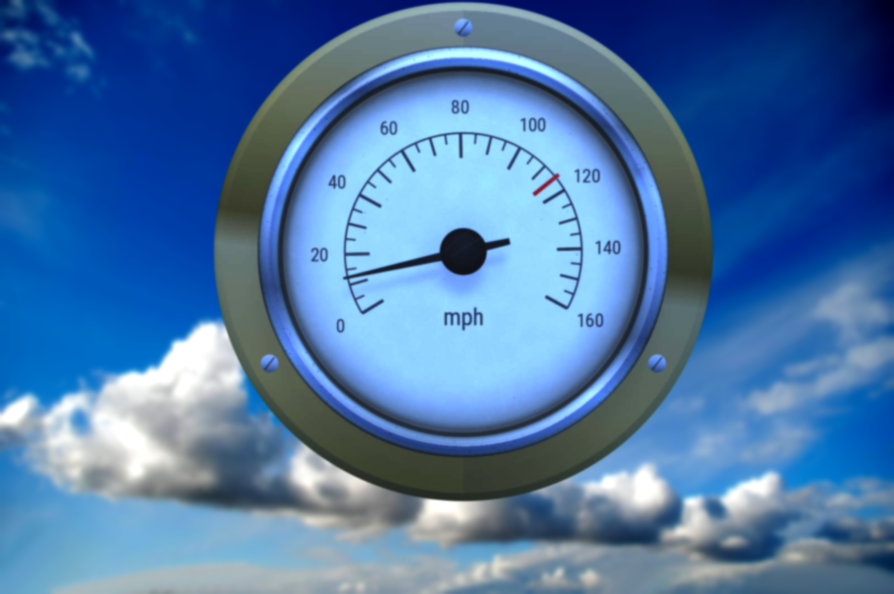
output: mph 12.5
